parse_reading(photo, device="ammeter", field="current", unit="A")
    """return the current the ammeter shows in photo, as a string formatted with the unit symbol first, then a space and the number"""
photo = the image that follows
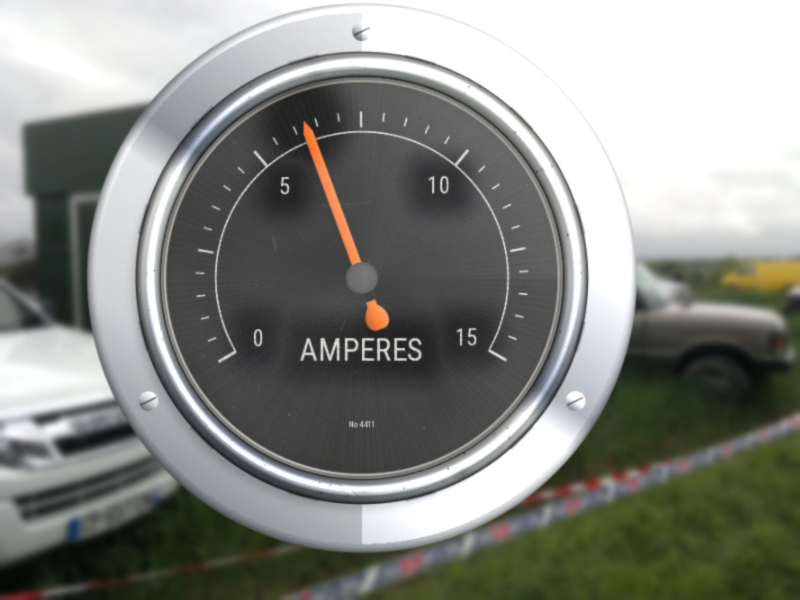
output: A 6.25
